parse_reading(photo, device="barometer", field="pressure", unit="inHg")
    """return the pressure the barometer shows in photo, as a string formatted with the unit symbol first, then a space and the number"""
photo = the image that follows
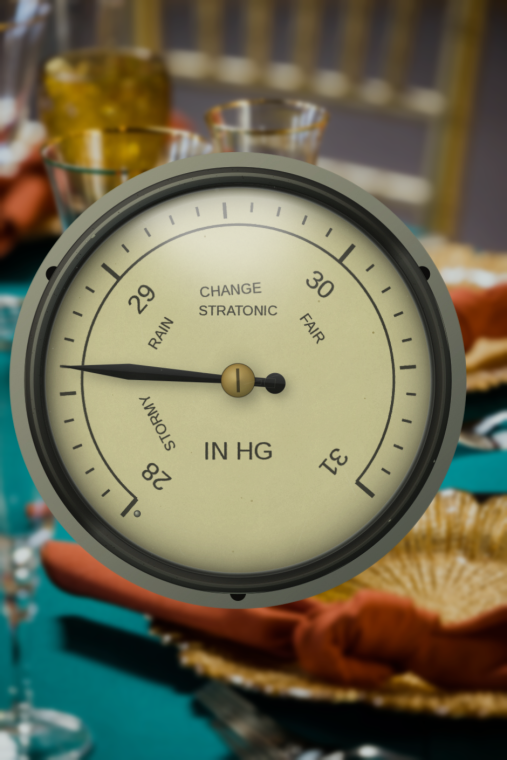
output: inHg 28.6
